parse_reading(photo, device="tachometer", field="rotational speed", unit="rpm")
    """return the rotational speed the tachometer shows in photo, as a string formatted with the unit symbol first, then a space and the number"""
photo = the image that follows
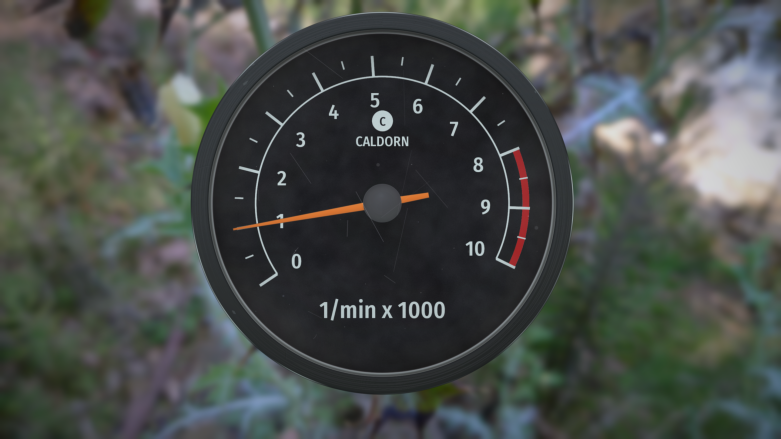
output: rpm 1000
